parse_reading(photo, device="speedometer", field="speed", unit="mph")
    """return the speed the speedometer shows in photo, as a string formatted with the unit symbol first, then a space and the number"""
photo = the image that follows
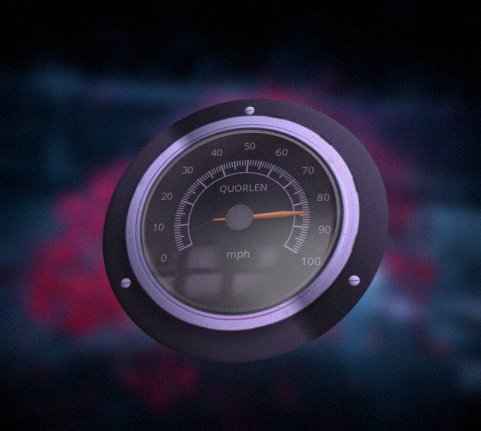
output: mph 85
